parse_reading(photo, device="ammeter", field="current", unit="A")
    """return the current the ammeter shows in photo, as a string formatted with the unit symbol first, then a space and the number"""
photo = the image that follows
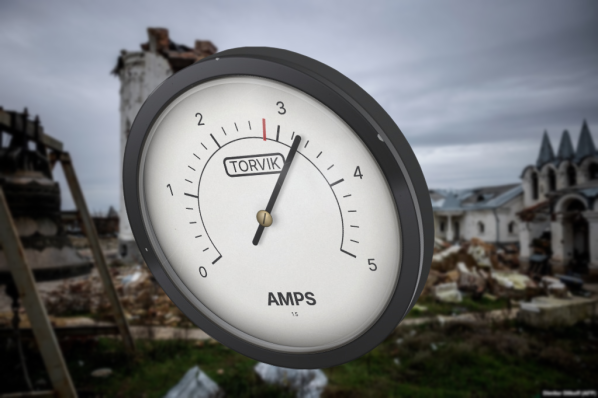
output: A 3.3
